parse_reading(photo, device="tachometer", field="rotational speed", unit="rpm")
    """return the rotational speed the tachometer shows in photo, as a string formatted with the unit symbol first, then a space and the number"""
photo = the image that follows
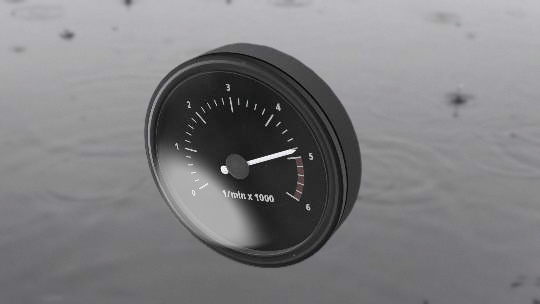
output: rpm 4800
